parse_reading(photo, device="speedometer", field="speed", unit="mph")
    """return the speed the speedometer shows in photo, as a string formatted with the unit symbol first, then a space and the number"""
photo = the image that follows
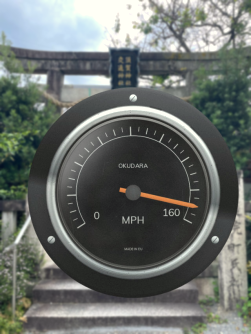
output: mph 150
